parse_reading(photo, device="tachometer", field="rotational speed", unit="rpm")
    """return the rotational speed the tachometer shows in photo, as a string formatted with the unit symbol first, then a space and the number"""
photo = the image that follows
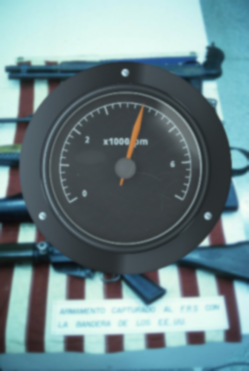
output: rpm 4000
